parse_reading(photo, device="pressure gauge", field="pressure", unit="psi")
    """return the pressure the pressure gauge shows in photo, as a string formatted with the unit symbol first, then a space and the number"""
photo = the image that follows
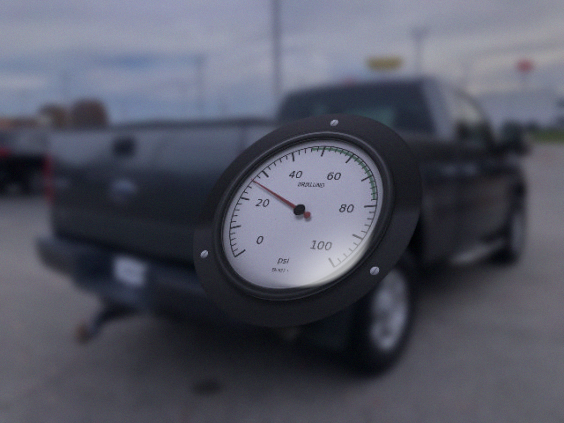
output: psi 26
